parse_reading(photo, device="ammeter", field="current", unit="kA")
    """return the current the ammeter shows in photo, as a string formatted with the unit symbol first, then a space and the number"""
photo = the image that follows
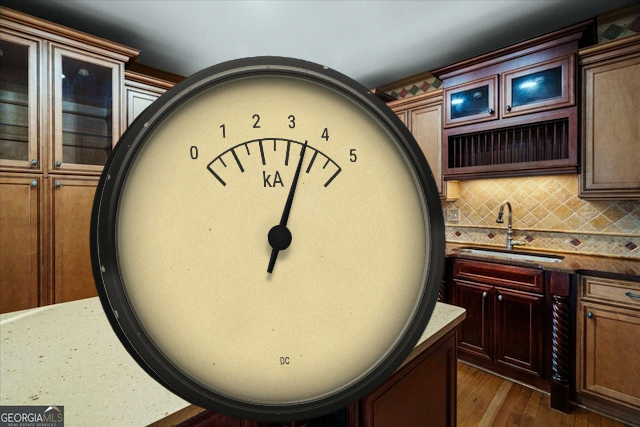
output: kA 3.5
